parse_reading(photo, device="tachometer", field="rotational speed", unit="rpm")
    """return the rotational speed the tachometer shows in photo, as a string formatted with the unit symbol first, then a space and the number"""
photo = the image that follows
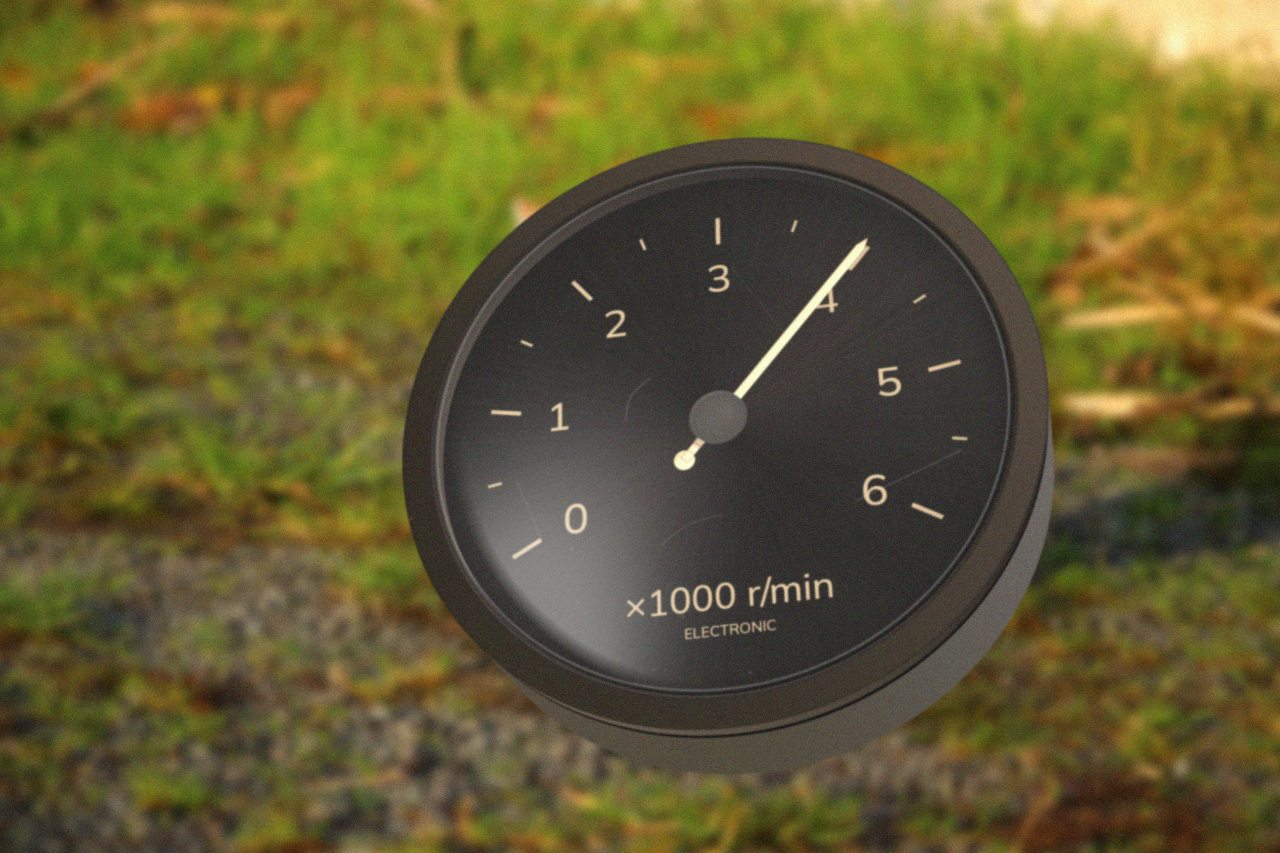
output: rpm 4000
